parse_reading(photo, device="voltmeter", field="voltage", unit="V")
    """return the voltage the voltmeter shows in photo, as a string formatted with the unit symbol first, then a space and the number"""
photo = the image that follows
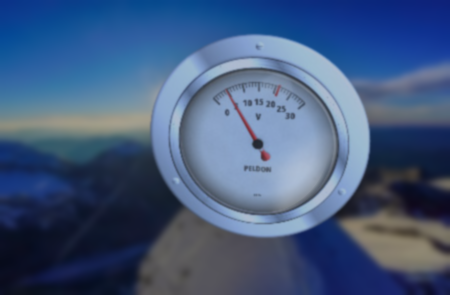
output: V 5
